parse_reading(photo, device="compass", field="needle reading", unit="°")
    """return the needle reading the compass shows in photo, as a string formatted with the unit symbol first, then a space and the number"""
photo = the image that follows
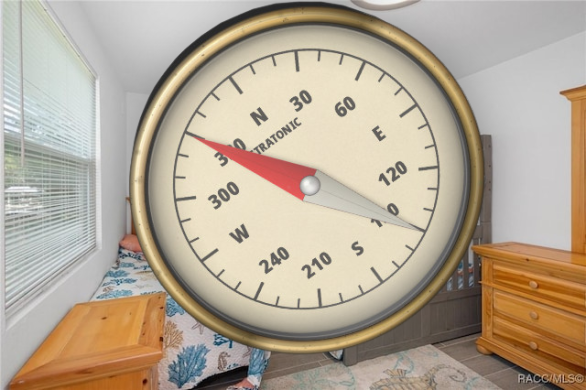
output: ° 330
